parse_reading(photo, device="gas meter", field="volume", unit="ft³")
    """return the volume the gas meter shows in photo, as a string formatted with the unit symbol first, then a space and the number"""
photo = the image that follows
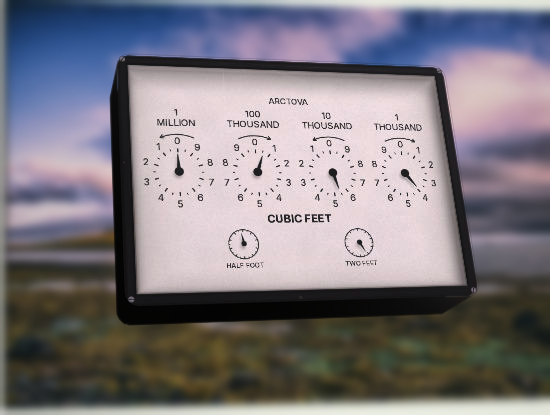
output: ft³ 5400
